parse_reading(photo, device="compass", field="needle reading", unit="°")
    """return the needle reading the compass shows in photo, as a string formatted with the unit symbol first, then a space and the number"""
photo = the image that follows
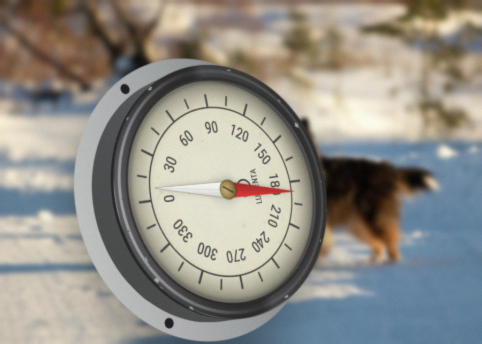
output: ° 187.5
